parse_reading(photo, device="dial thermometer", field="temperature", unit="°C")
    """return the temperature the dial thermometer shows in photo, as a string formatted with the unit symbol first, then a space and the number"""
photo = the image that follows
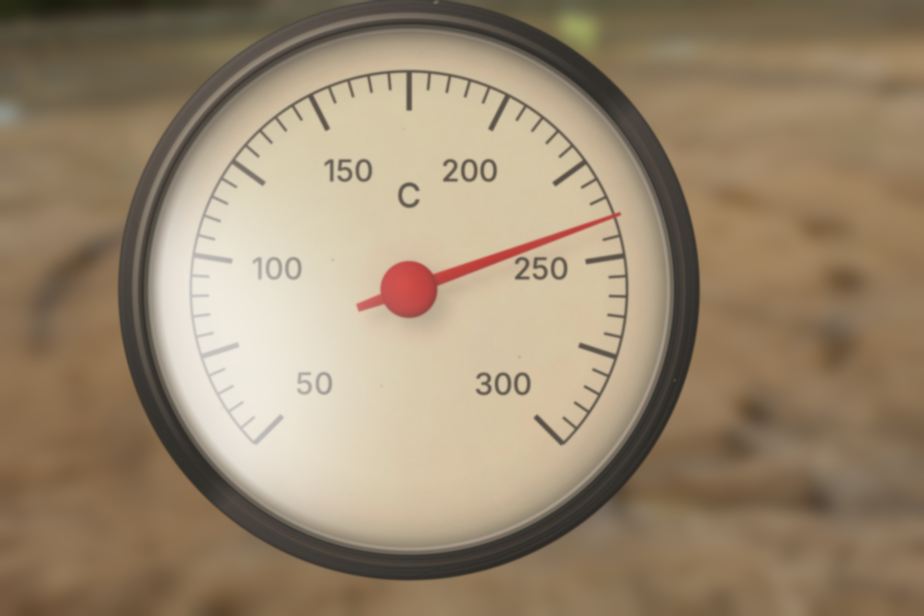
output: °C 240
